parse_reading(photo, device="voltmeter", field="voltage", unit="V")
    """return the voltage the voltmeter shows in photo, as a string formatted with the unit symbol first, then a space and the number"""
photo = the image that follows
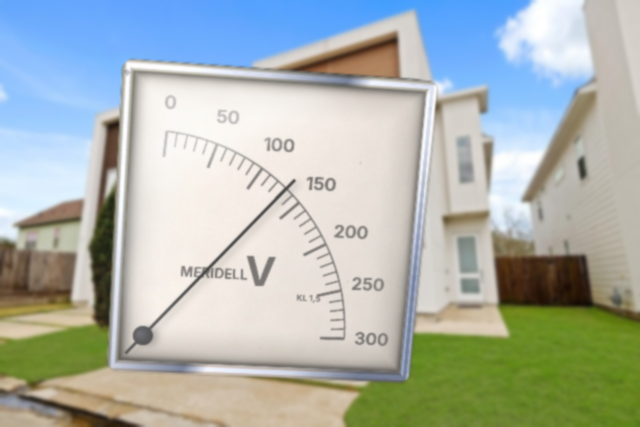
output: V 130
